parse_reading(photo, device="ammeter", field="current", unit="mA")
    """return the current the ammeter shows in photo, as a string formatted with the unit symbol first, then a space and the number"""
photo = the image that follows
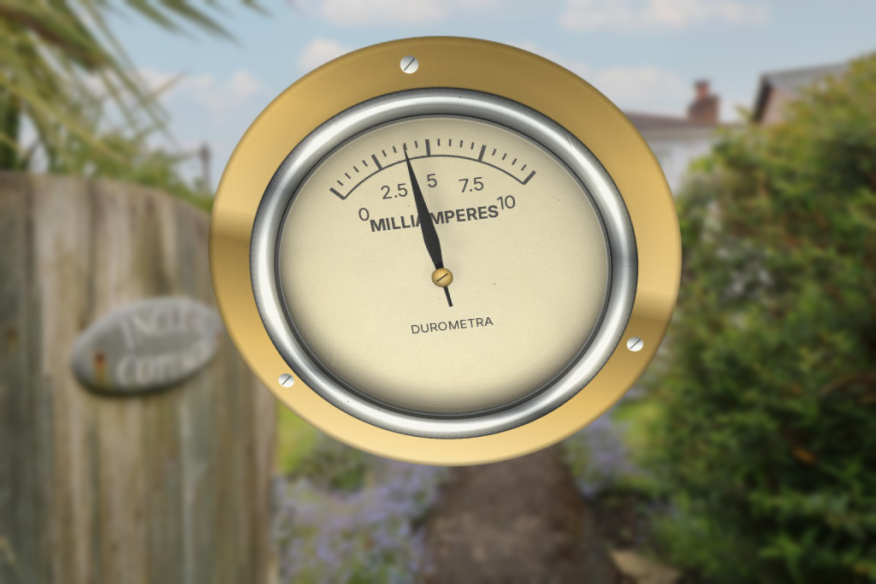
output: mA 4
